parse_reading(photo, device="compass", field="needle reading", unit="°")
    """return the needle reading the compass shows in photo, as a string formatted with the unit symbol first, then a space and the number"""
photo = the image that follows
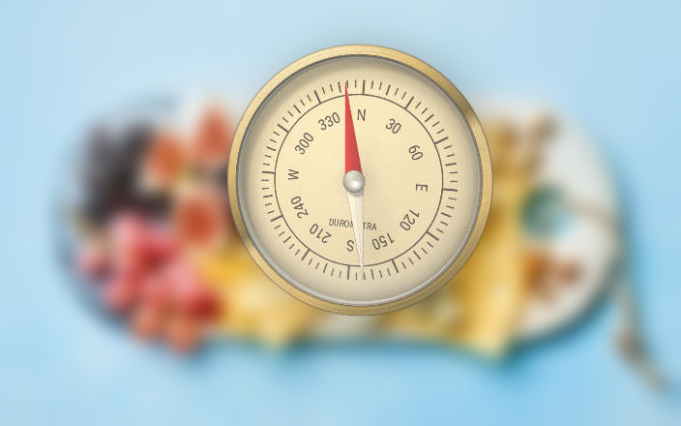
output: ° 350
